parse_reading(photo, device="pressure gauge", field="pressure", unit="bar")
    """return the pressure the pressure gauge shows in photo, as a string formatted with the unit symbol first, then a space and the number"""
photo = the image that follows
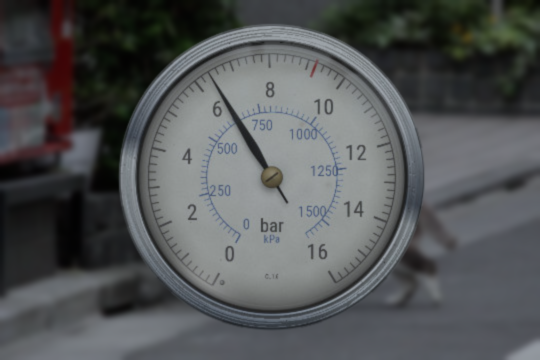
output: bar 6.4
